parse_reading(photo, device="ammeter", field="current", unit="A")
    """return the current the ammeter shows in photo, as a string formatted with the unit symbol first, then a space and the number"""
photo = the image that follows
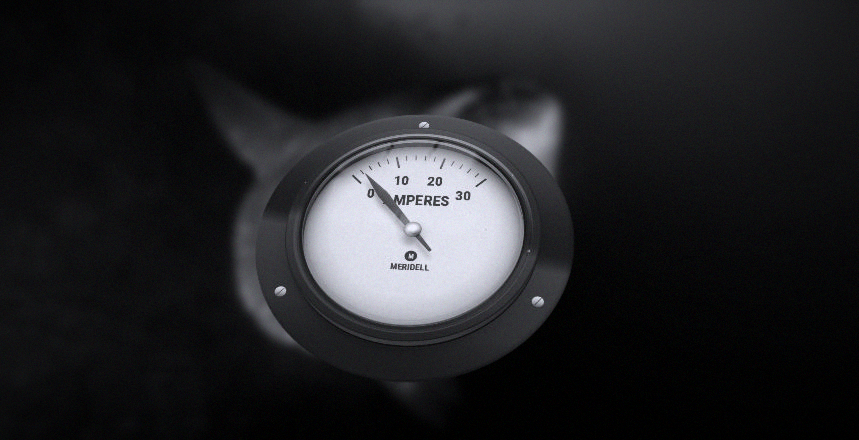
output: A 2
